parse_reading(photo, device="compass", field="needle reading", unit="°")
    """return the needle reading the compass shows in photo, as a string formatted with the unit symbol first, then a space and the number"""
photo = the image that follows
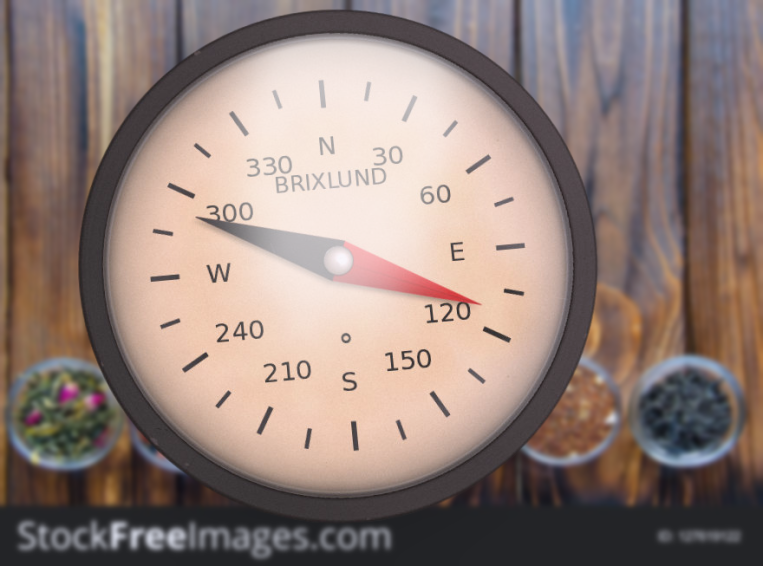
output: ° 112.5
